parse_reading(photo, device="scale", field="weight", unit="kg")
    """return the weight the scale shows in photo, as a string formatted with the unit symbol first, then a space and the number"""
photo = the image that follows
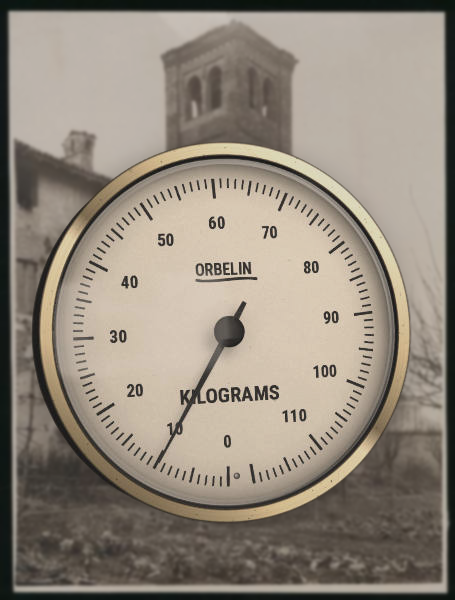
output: kg 10
